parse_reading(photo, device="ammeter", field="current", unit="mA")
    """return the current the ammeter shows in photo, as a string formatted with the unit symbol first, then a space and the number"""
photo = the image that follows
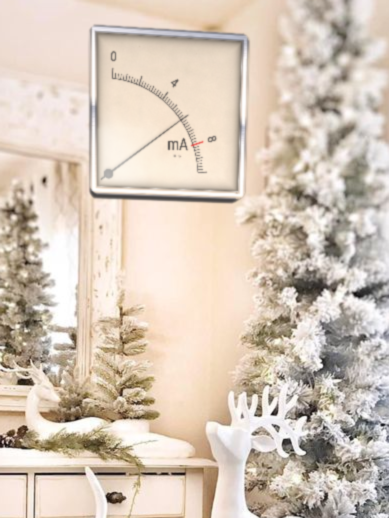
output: mA 6
